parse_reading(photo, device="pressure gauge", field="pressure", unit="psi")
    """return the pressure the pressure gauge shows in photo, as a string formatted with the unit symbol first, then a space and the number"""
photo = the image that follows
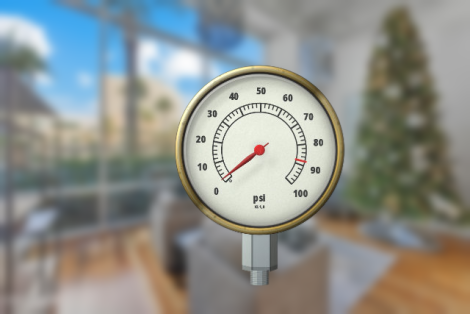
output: psi 2
